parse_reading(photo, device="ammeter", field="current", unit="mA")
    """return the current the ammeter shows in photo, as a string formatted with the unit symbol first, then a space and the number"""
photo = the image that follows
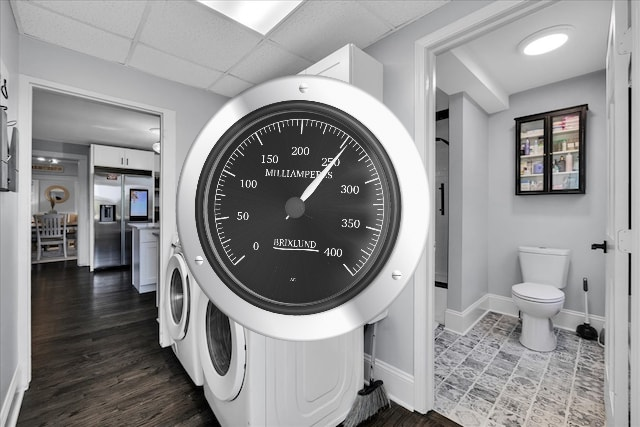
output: mA 255
